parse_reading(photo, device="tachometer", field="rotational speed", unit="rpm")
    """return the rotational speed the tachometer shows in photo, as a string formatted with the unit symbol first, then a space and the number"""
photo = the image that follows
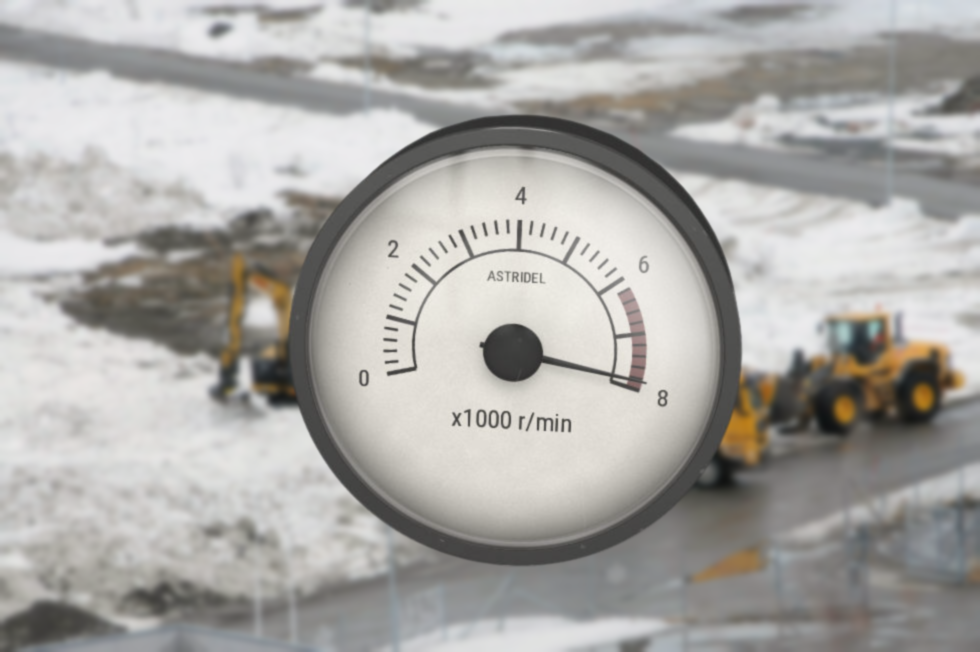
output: rpm 7800
